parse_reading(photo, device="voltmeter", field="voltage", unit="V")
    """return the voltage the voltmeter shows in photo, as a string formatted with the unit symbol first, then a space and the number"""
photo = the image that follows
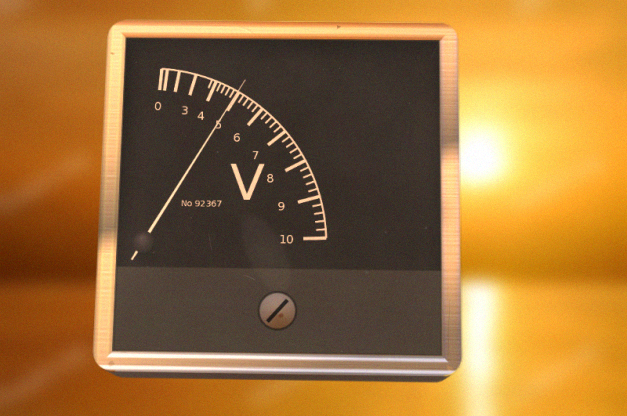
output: V 5
